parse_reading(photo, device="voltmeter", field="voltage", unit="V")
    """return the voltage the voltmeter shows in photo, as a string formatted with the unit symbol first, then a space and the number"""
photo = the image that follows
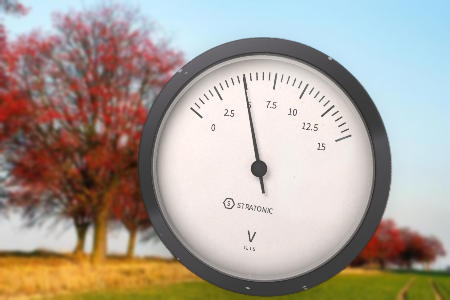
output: V 5
